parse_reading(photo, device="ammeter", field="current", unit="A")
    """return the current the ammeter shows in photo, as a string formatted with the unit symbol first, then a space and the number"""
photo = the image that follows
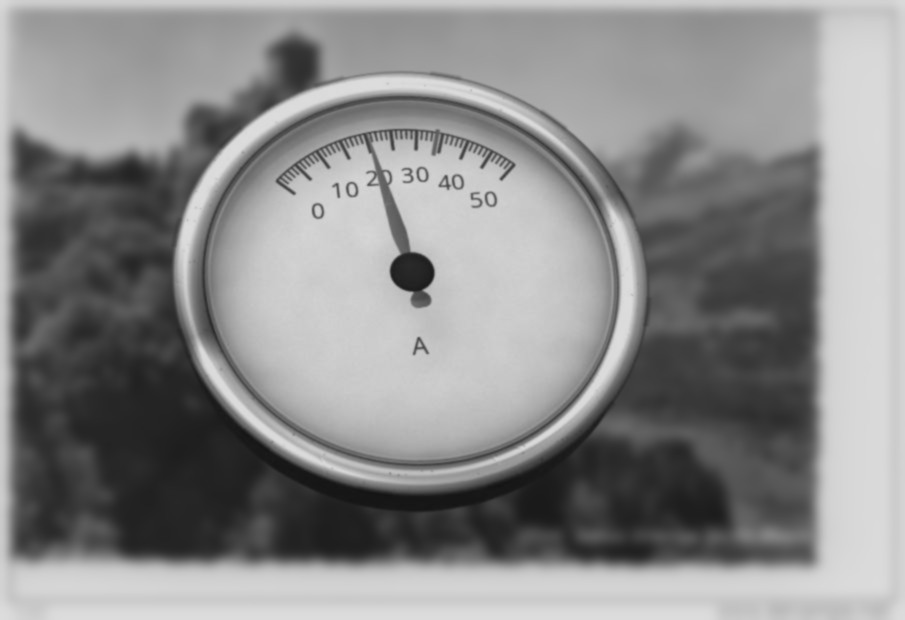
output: A 20
